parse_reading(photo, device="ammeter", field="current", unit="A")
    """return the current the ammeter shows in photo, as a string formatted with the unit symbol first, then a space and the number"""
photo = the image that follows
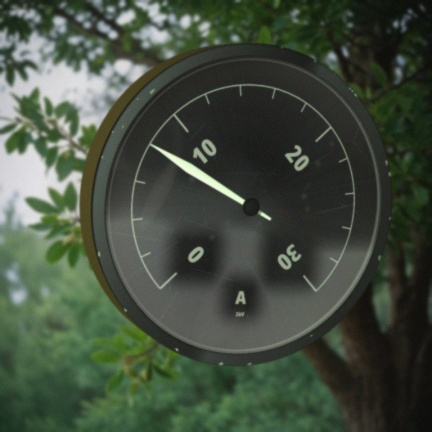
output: A 8
